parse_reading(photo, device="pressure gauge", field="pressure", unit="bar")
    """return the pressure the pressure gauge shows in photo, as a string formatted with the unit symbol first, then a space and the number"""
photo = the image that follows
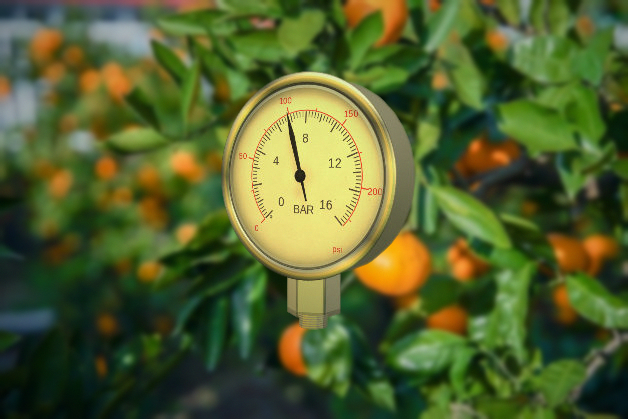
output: bar 7
